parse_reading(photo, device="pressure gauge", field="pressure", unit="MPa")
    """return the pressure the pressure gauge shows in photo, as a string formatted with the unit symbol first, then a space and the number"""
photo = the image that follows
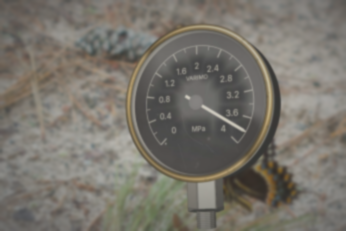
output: MPa 3.8
